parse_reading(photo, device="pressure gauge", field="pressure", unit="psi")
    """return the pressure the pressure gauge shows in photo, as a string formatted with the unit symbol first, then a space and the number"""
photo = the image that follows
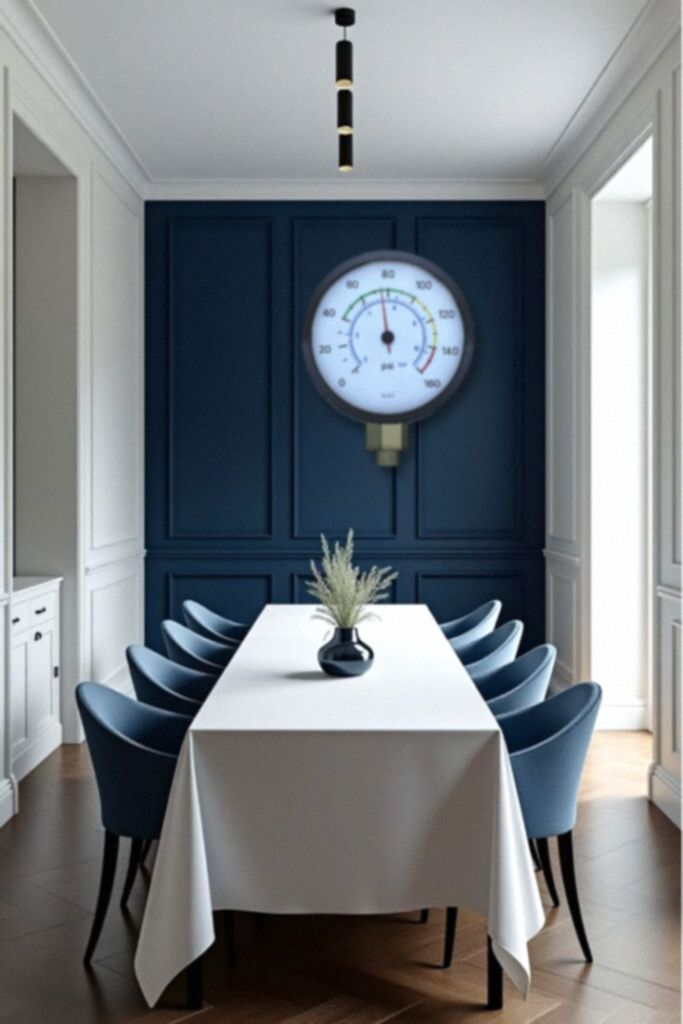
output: psi 75
